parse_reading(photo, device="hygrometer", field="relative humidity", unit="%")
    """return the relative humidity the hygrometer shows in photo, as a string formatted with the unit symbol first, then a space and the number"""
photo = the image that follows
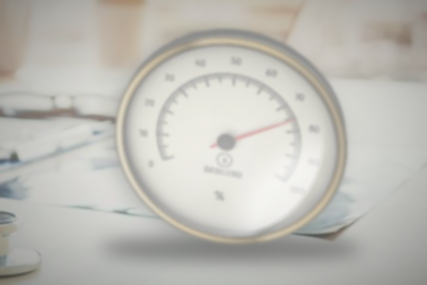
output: % 75
